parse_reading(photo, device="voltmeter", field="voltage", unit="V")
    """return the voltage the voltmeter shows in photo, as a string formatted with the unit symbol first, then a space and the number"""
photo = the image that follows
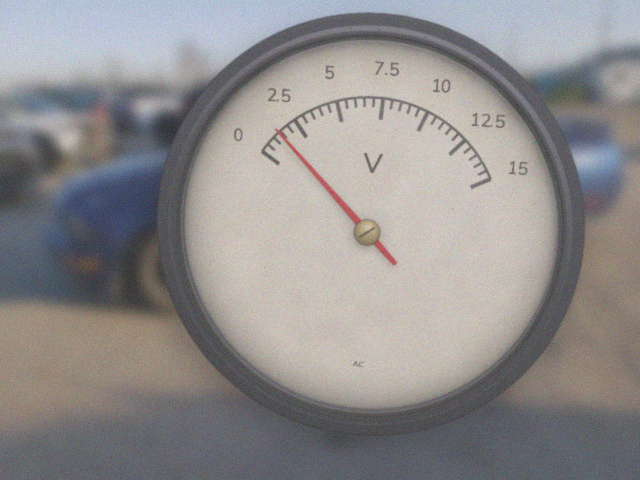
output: V 1.5
